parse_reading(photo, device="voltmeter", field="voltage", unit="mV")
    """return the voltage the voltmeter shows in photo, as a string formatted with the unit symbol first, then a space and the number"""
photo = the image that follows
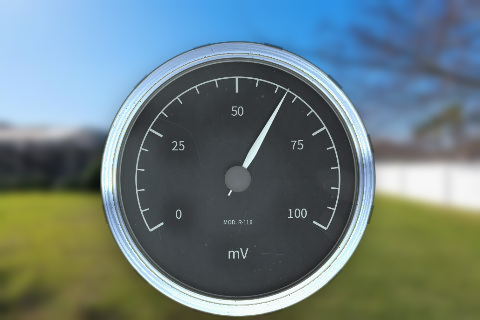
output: mV 62.5
